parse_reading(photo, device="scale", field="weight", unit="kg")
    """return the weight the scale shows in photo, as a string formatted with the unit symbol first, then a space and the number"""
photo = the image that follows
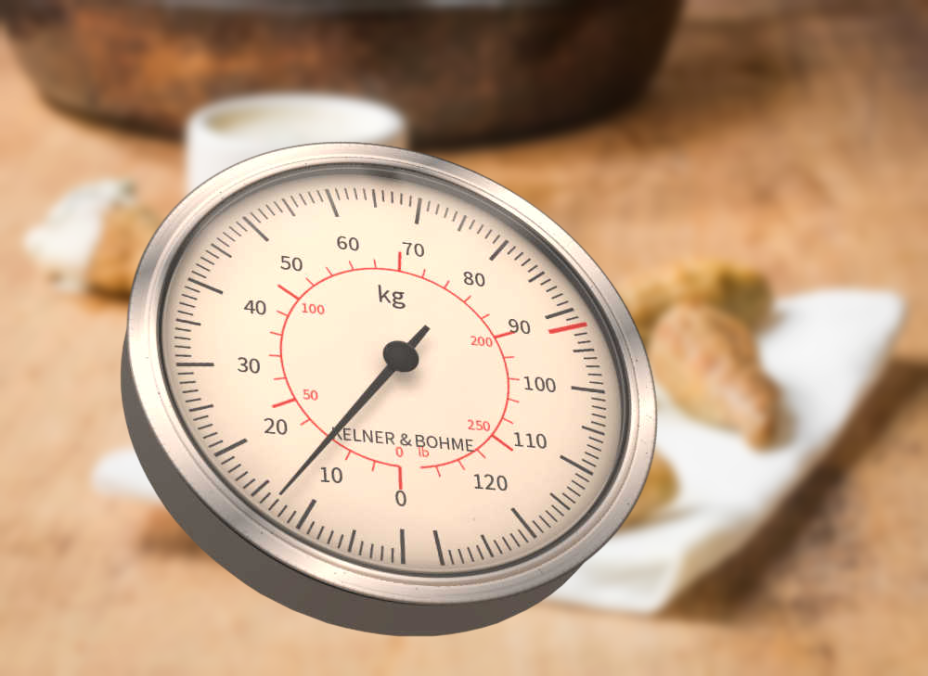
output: kg 13
